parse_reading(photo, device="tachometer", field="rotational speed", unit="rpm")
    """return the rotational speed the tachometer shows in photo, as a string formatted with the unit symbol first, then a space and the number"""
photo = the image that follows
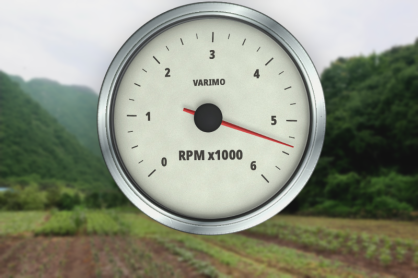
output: rpm 5375
